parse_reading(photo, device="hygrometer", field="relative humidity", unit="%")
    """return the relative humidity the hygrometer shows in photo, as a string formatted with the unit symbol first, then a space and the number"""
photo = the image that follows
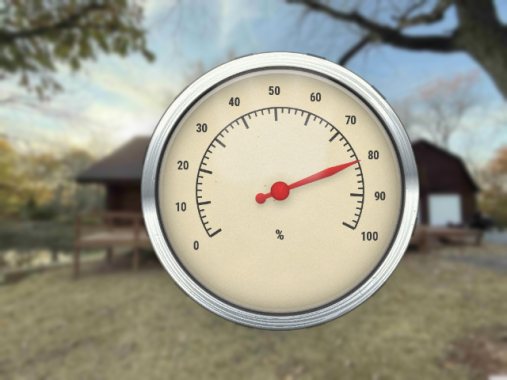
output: % 80
